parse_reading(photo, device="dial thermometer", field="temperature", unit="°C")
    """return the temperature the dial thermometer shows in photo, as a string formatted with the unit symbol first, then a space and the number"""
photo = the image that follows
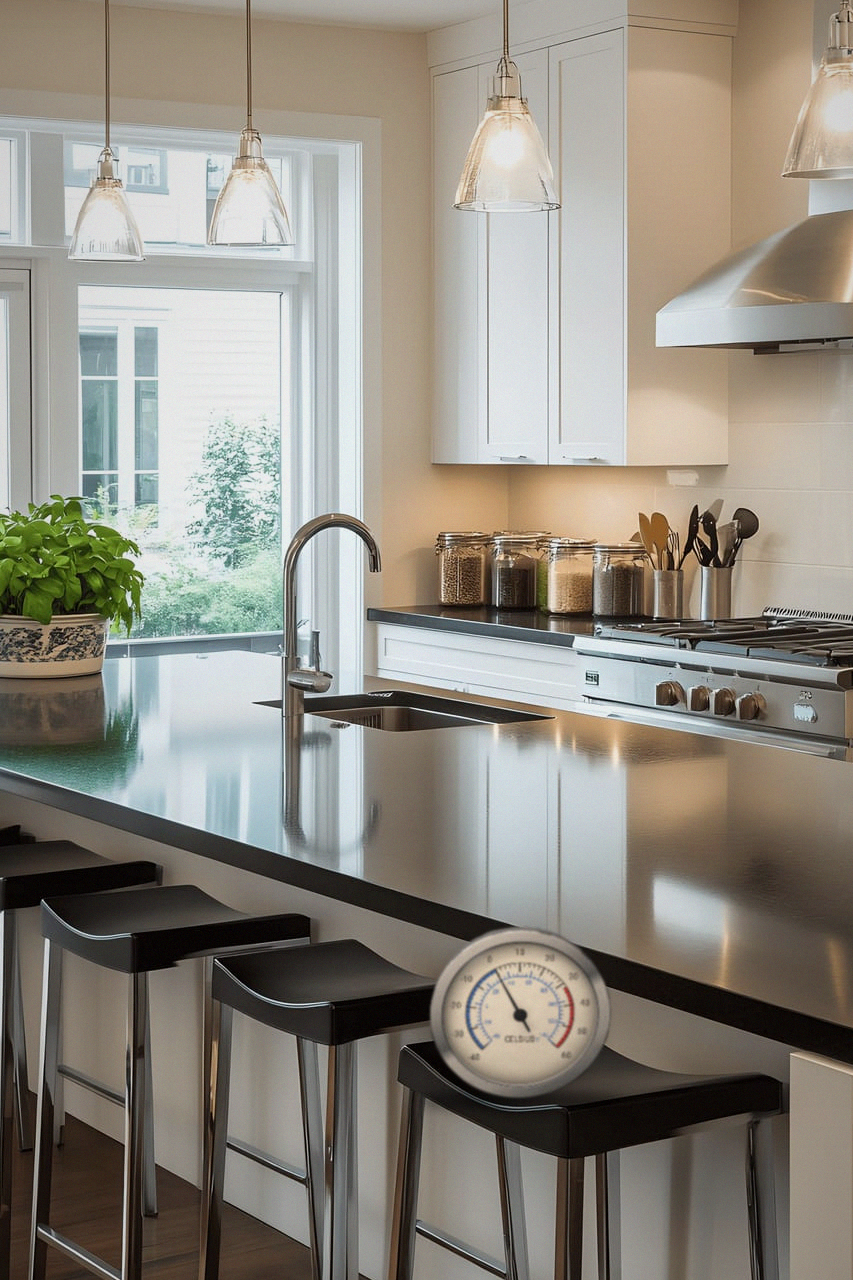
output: °C 0
